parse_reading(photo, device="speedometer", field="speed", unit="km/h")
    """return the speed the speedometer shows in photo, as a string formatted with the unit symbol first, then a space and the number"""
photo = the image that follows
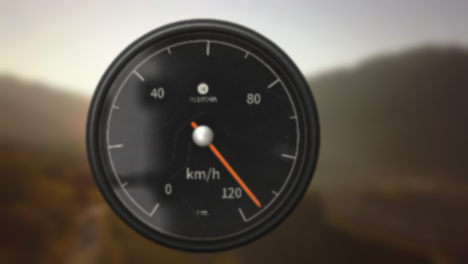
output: km/h 115
